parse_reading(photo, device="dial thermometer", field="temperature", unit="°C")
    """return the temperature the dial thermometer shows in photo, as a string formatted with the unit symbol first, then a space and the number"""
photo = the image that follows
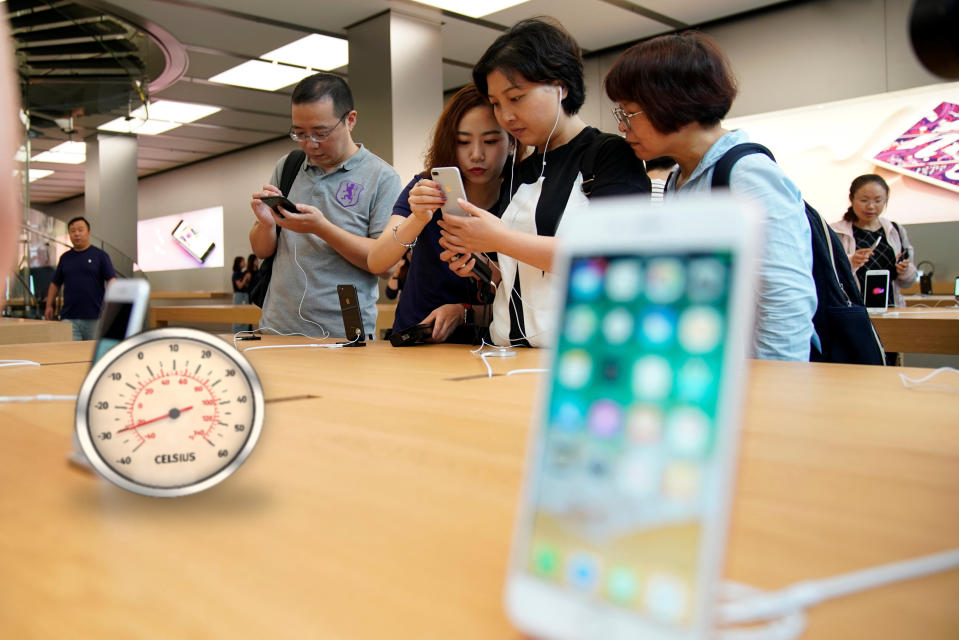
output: °C -30
